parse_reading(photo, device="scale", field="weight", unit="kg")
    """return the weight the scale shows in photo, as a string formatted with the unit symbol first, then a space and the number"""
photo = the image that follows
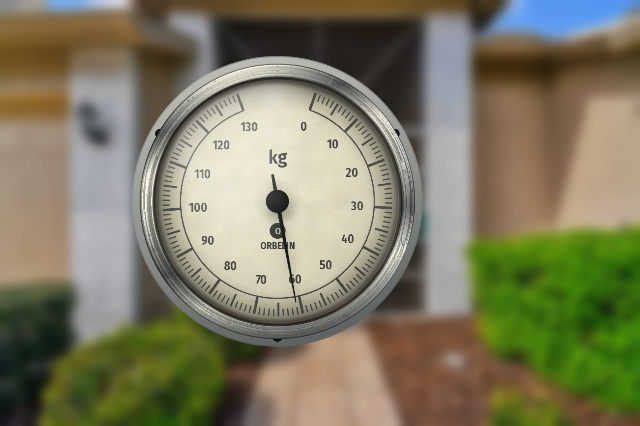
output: kg 61
